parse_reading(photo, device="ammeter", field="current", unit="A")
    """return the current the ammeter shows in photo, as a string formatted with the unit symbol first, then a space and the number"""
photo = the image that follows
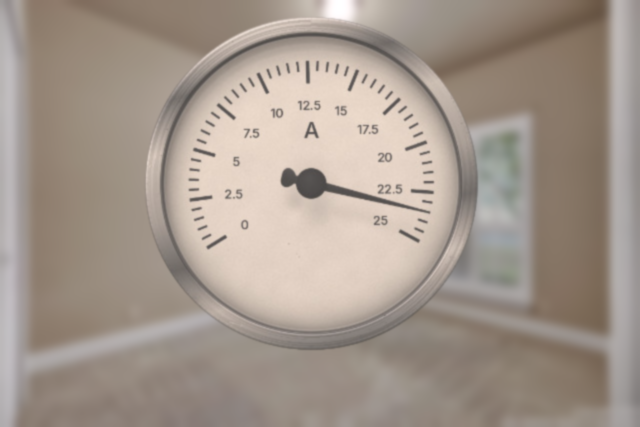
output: A 23.5
